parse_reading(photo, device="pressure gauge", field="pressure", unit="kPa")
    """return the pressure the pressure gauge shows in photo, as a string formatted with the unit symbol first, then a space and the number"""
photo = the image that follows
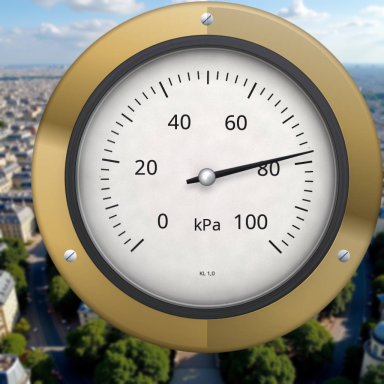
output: kPa 78
